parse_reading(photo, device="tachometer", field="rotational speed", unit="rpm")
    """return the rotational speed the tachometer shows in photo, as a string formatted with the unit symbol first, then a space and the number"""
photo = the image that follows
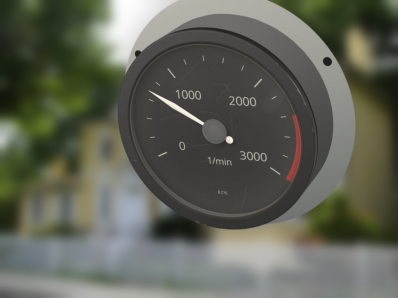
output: rpm 700
